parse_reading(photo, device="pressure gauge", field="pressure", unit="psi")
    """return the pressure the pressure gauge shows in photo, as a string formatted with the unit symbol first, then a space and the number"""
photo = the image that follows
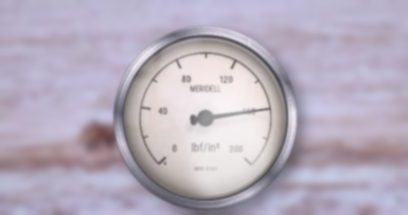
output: psi 160
